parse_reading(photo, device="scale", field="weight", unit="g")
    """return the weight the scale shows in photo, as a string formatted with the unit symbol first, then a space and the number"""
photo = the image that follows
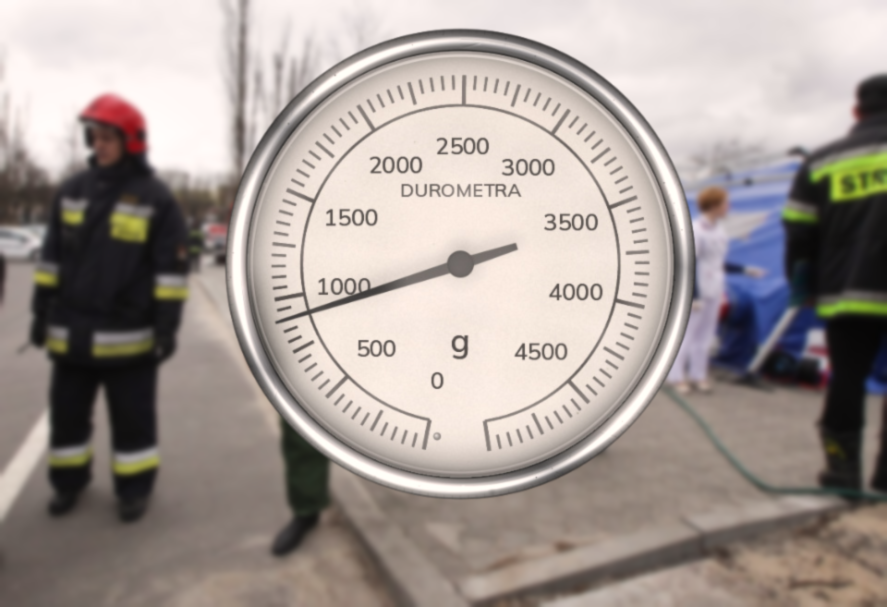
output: g 900
